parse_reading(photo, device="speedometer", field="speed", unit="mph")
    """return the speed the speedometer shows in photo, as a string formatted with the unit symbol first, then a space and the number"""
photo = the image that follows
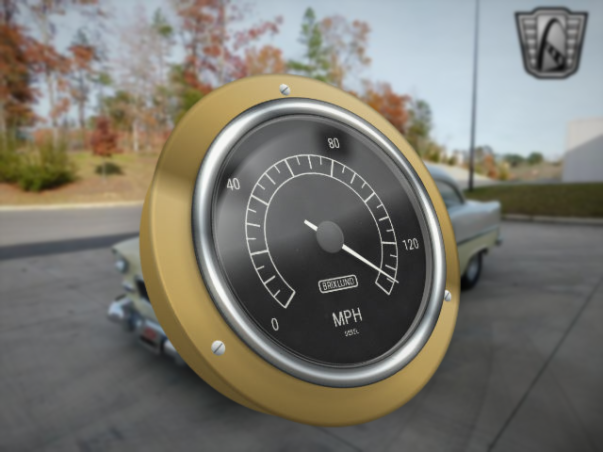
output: mph 135
